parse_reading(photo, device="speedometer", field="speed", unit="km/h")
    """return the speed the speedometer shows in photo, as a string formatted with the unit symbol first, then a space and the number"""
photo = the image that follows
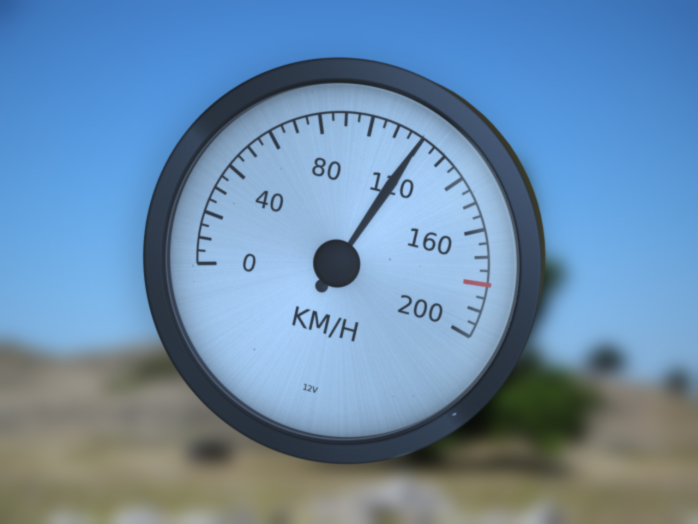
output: km/h 120
